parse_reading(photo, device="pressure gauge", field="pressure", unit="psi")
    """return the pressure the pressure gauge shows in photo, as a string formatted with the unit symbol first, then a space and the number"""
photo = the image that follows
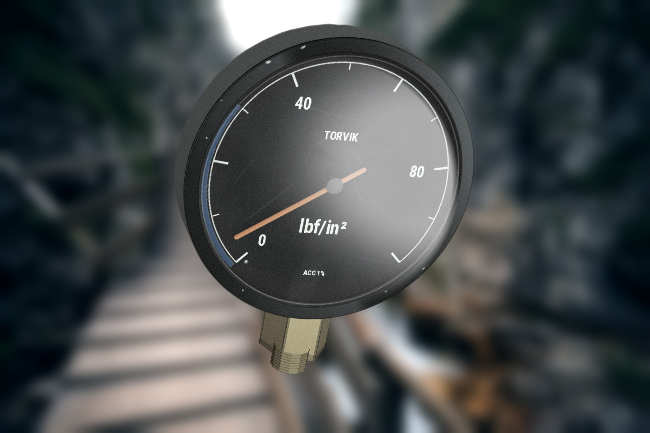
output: psi 5
